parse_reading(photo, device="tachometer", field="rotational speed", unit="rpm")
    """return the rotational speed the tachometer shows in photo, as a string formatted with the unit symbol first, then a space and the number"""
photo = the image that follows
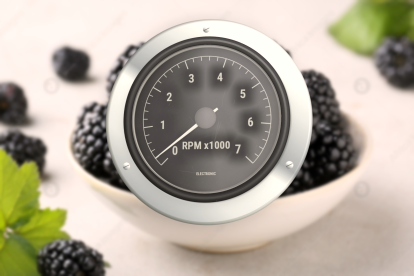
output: rpm 200
